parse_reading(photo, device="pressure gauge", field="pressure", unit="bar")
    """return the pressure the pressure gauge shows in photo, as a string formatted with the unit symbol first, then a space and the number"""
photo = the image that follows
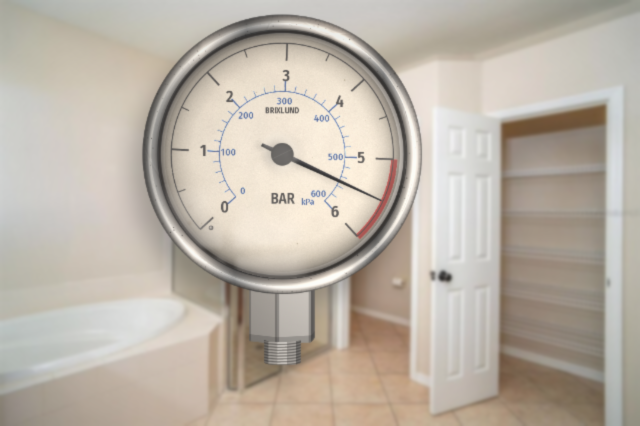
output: bar 5.5
